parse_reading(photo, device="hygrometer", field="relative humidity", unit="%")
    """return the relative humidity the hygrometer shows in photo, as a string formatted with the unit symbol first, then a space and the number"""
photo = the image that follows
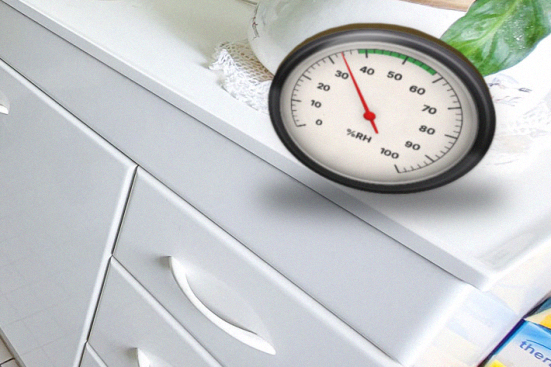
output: % 34
